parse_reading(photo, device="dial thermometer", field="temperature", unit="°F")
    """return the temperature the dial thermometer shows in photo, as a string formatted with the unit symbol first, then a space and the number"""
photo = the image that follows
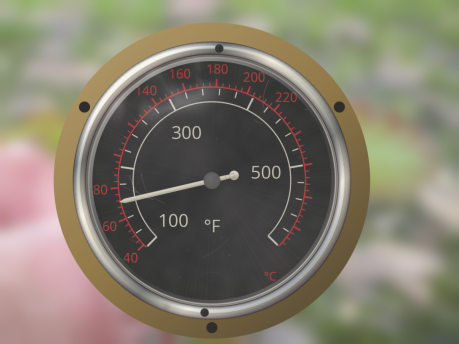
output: °F 160
